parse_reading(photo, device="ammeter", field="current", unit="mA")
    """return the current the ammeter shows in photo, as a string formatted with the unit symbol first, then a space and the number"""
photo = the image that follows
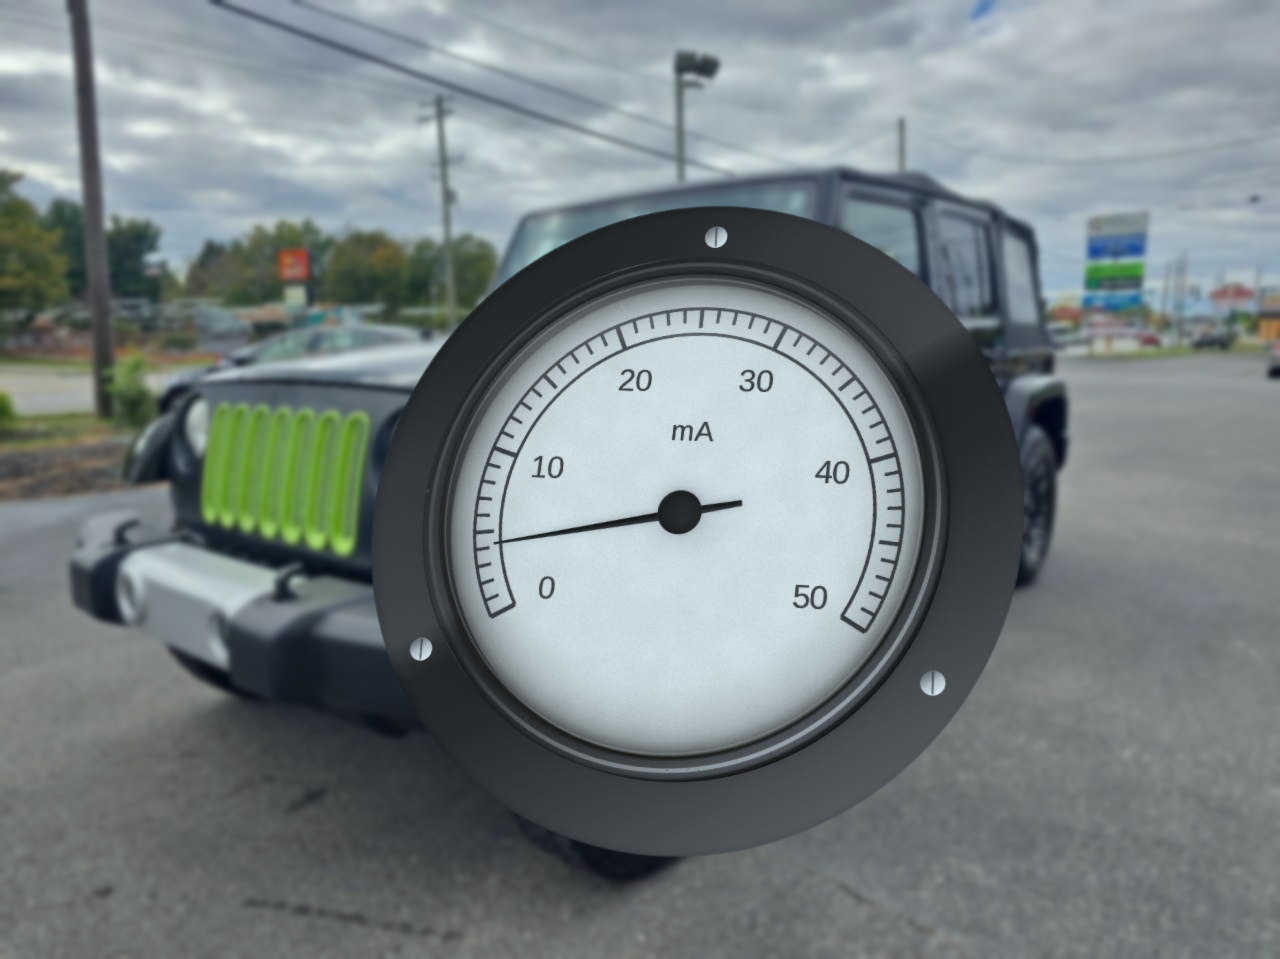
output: mA 4
